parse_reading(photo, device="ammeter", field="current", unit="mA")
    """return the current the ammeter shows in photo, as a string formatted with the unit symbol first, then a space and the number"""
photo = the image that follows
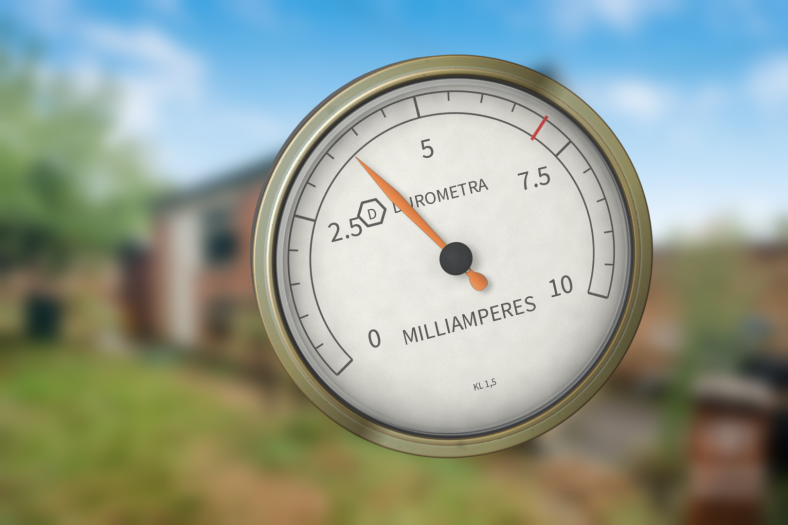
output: mA 3.75
